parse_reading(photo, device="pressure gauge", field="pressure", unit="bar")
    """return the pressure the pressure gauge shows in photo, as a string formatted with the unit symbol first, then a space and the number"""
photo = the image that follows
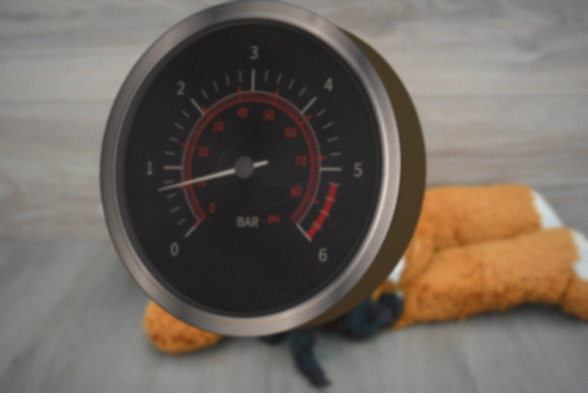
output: bar 0.7
